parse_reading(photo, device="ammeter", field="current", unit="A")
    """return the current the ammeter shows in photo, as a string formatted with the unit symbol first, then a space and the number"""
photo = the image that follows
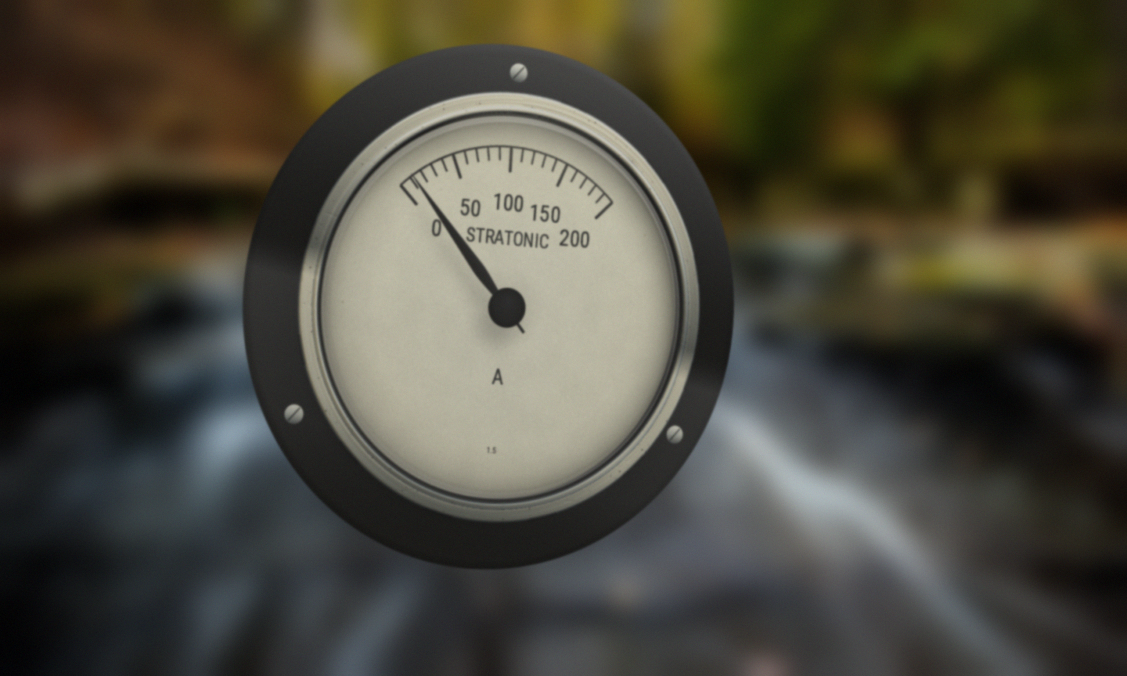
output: A 10
